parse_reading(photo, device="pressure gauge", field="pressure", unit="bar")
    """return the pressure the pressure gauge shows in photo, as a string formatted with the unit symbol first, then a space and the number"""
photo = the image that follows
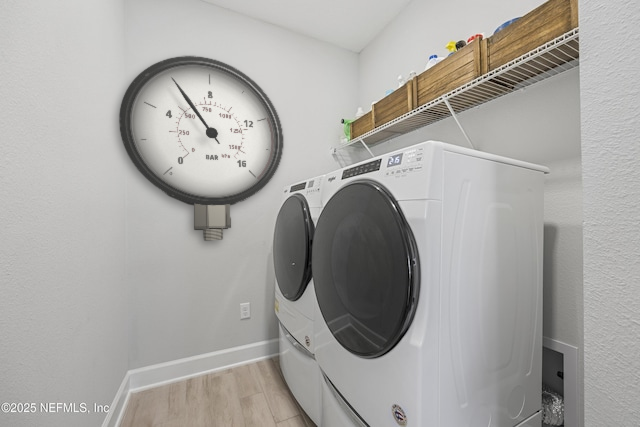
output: bar 6
